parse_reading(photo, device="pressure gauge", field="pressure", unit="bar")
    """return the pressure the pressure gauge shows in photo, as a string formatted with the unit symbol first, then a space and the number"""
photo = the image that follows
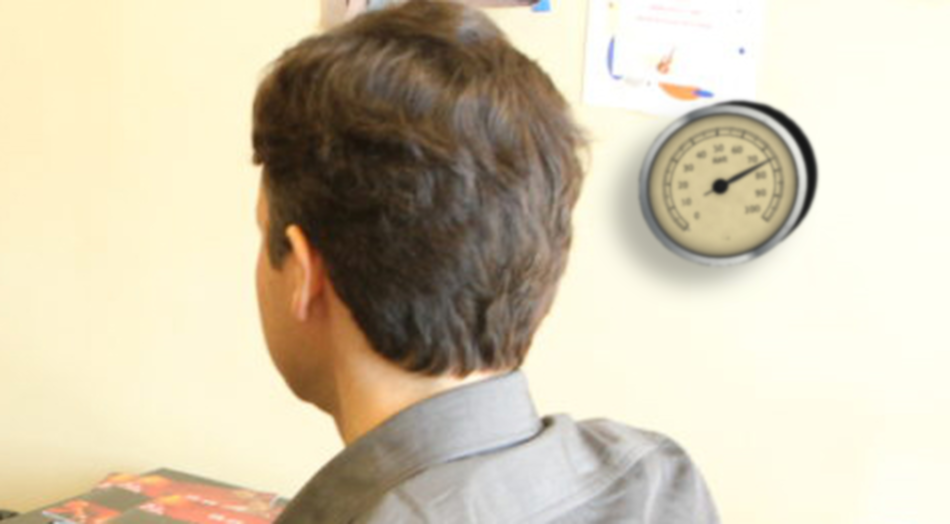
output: bar 75
